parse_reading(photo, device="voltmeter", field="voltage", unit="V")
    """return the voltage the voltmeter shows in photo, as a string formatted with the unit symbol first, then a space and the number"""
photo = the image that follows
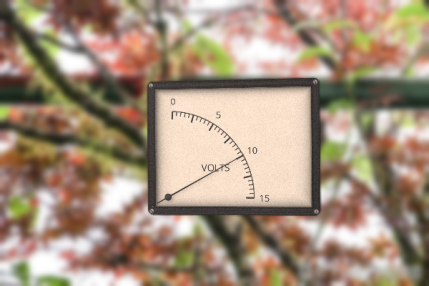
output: V 10
